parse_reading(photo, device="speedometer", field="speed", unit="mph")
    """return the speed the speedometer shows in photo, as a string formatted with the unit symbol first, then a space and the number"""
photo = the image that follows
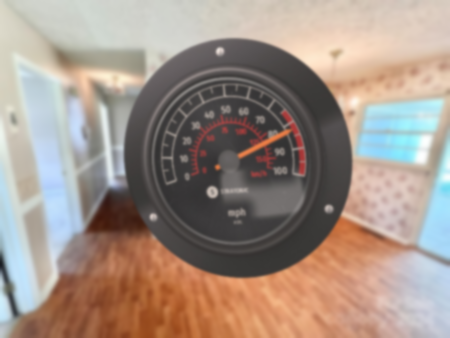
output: mph 82.5
